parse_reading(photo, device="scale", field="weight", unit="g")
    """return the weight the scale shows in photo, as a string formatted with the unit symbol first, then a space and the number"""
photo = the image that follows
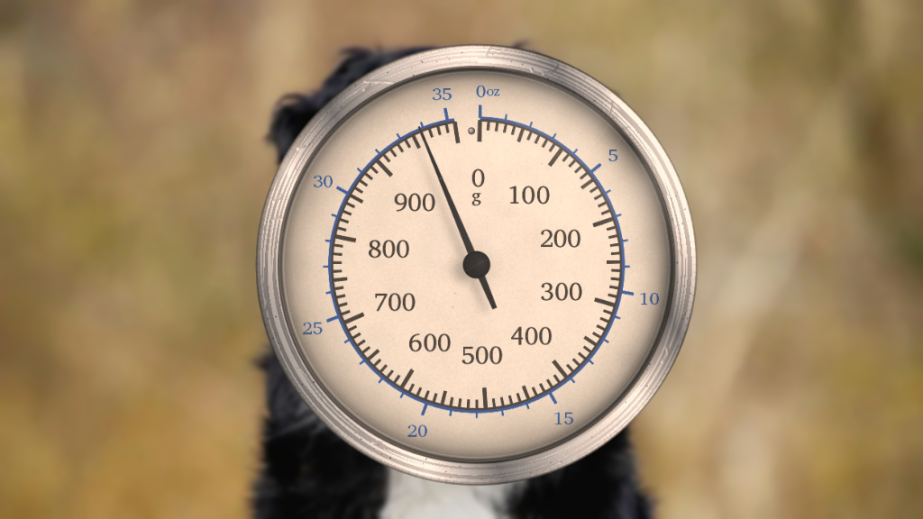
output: g 960
